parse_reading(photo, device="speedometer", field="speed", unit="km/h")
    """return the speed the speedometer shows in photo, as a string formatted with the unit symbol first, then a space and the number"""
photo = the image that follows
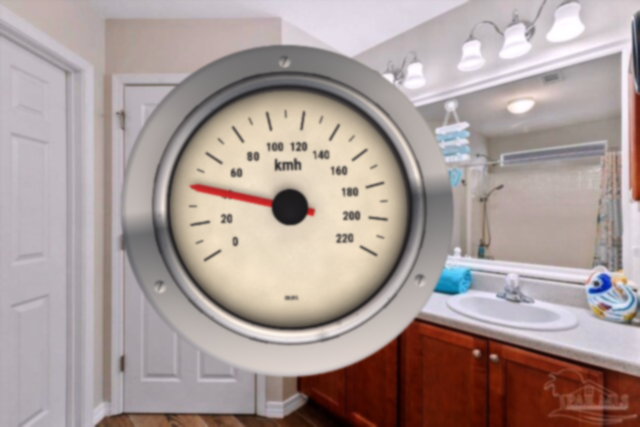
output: km/h 40
